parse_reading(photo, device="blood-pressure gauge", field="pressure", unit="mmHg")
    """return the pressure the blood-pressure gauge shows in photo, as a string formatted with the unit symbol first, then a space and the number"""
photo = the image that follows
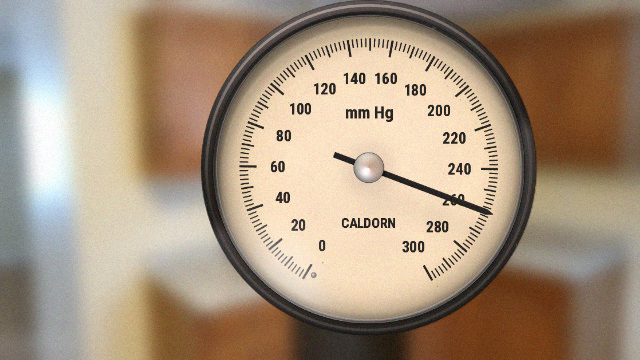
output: mmHg 260
